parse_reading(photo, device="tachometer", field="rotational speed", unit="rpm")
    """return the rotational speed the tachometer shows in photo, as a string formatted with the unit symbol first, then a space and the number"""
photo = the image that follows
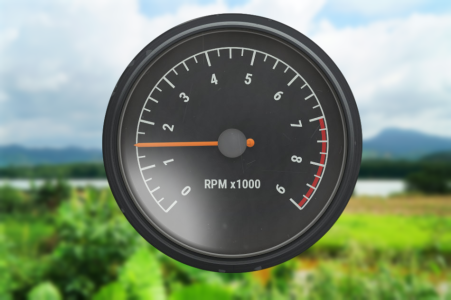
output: rpm 1500
